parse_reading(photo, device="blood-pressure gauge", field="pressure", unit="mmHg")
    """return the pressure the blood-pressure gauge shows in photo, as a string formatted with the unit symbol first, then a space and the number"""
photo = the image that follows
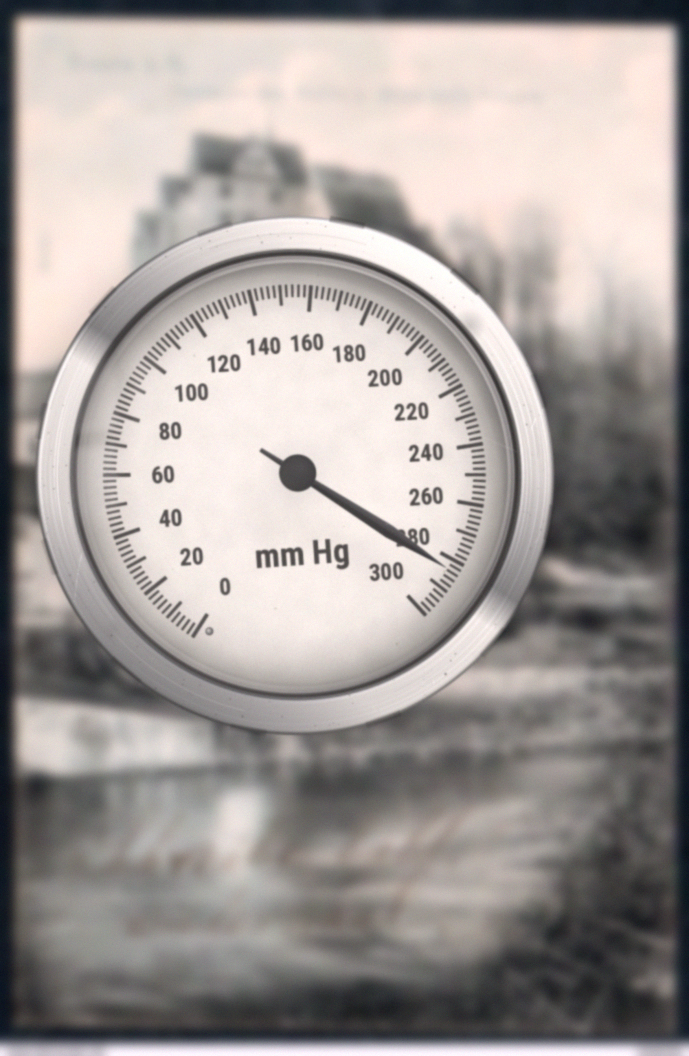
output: mmHg 284
